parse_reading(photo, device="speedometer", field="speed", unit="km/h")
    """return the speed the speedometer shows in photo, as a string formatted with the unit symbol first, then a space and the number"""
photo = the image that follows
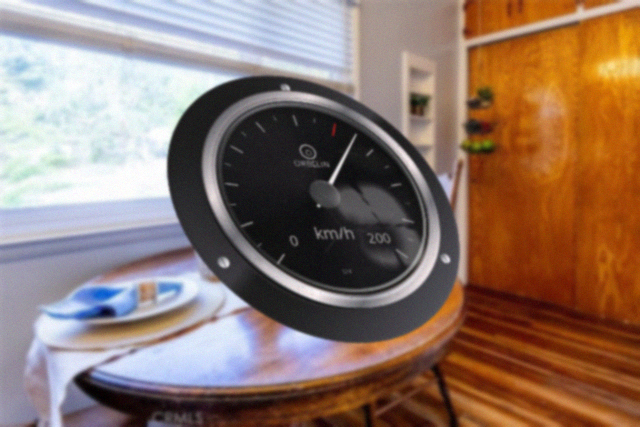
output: km/h 130
